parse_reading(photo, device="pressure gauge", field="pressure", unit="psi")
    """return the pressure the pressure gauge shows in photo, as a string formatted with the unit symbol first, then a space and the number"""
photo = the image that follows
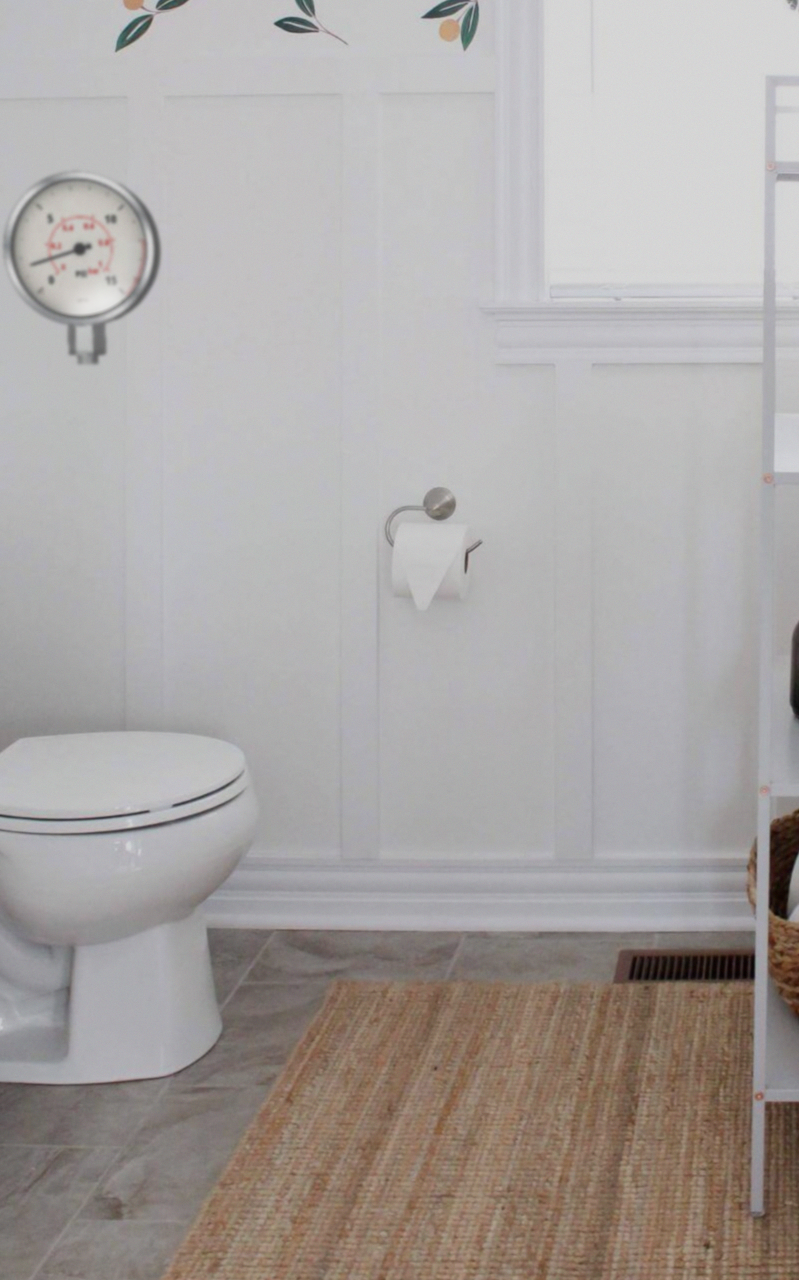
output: psi 1.5
